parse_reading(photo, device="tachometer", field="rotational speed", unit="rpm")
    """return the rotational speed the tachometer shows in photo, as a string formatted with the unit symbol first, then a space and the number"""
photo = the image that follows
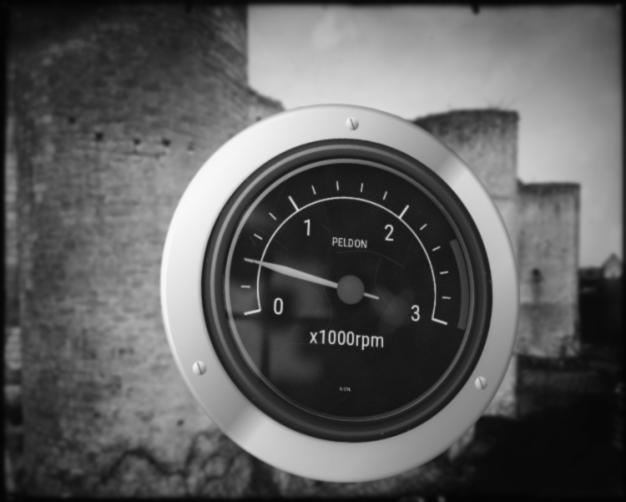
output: rpm 400
